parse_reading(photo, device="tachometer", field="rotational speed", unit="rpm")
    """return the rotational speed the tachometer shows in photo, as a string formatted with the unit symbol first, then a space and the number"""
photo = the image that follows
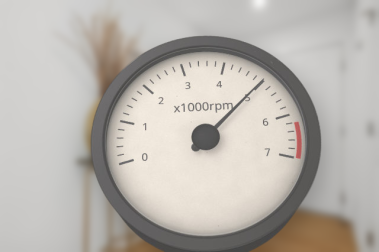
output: rpm 5000
